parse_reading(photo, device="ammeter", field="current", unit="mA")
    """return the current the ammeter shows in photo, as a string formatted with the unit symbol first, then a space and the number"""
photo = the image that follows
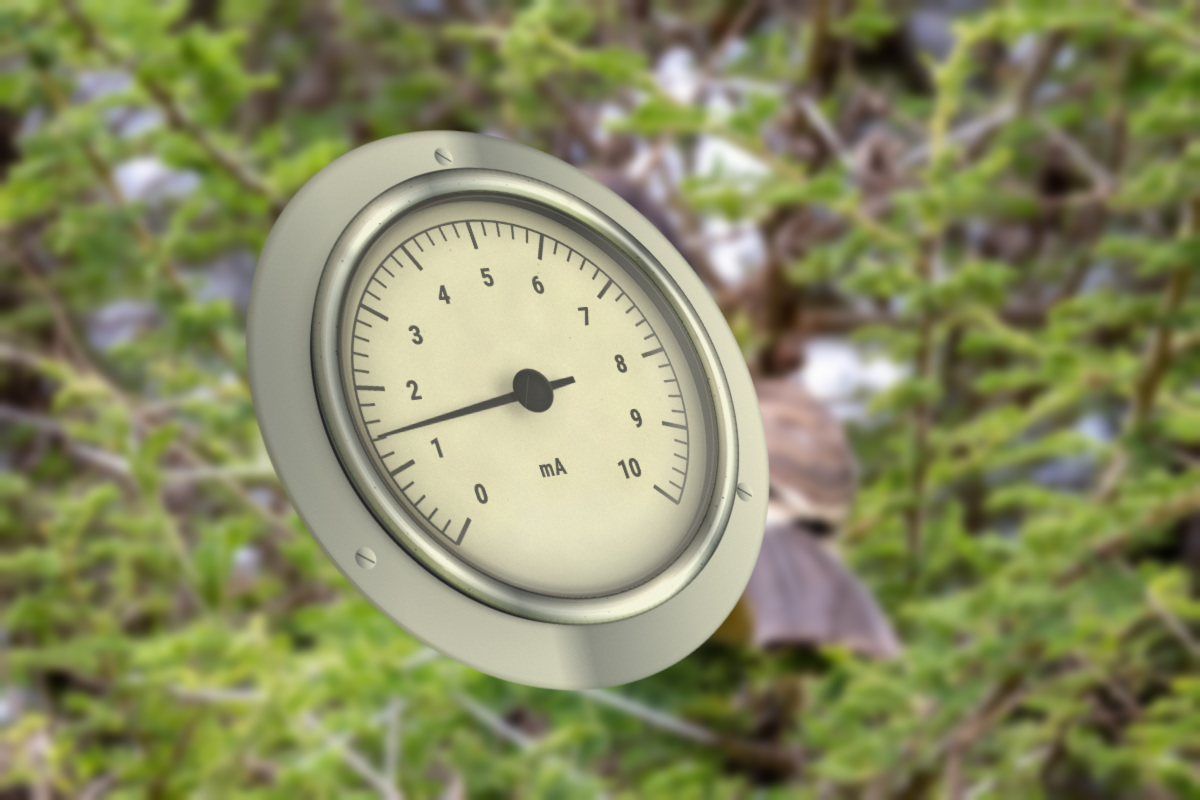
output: mA 1.4
